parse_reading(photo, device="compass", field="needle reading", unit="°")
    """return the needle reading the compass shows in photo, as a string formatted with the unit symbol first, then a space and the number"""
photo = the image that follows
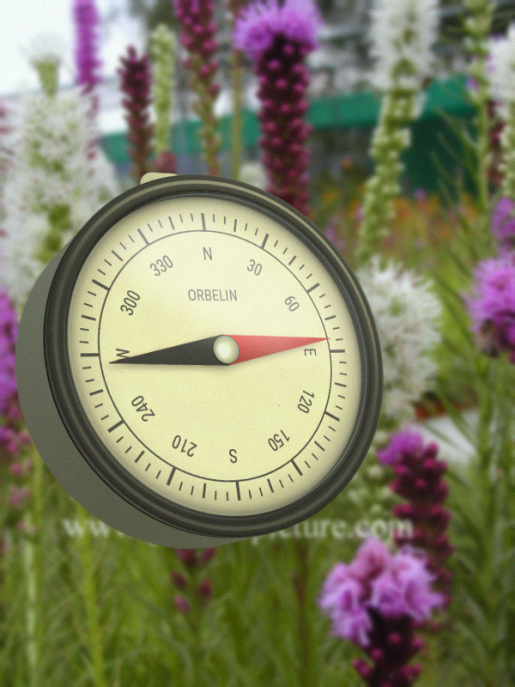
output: ° 85
